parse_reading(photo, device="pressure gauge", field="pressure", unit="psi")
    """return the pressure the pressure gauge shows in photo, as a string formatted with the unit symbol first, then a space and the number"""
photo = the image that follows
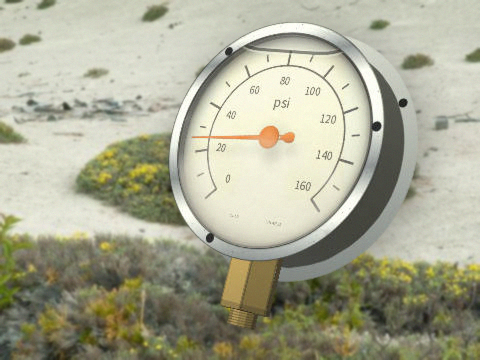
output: psi 25
